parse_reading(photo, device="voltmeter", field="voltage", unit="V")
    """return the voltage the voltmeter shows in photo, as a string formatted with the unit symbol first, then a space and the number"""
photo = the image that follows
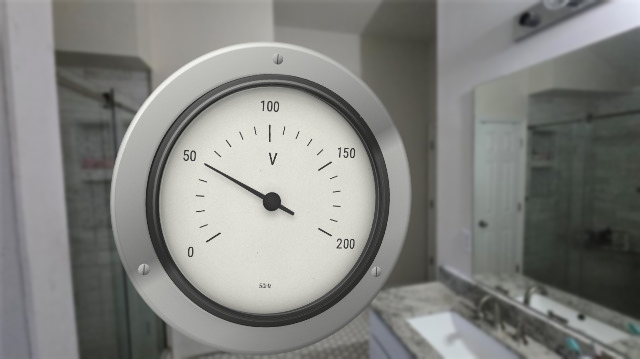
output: V 50
